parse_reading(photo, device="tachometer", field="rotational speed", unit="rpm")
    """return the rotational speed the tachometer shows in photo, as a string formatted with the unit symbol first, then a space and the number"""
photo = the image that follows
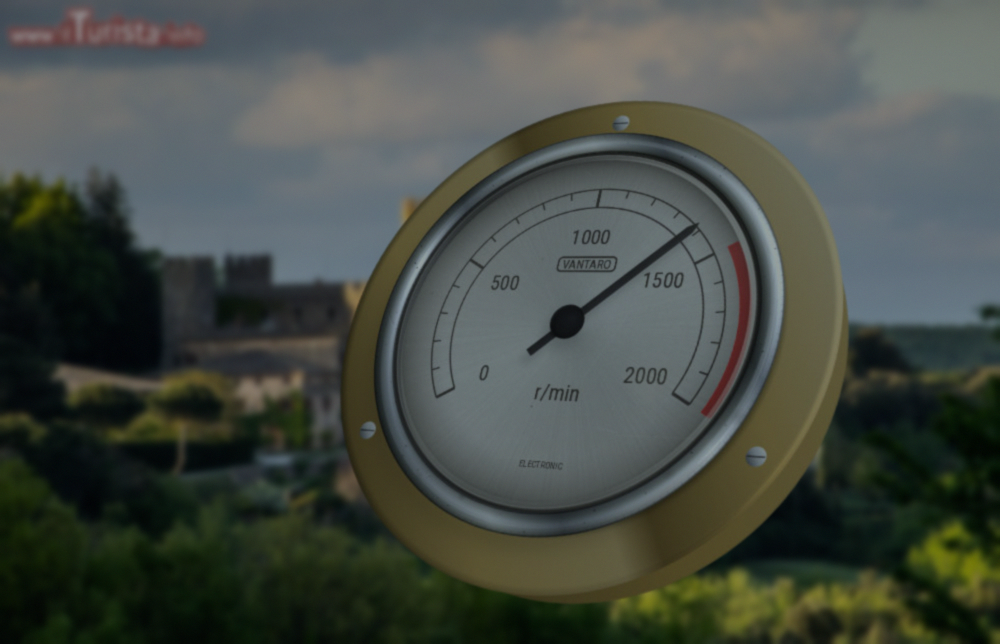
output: rpm 1400
